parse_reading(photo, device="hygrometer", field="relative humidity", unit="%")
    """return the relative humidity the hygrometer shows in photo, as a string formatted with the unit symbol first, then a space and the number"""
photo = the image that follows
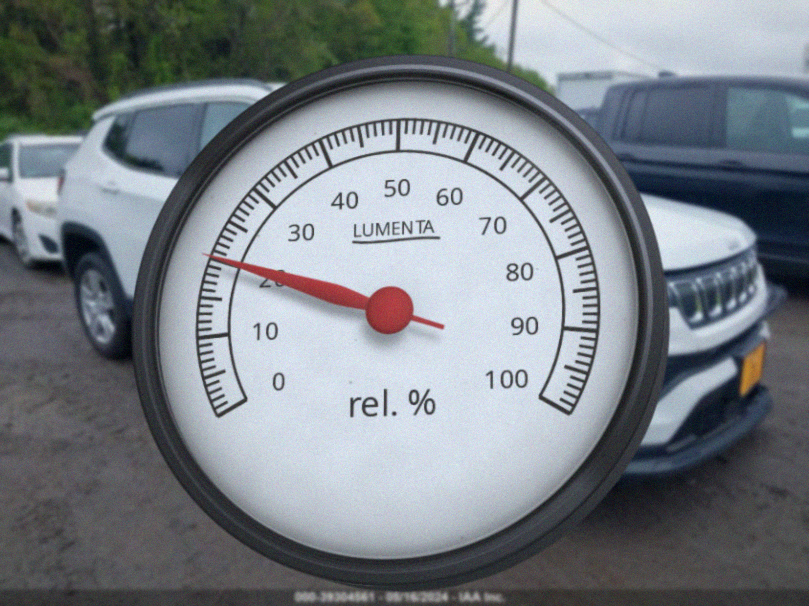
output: % 20
